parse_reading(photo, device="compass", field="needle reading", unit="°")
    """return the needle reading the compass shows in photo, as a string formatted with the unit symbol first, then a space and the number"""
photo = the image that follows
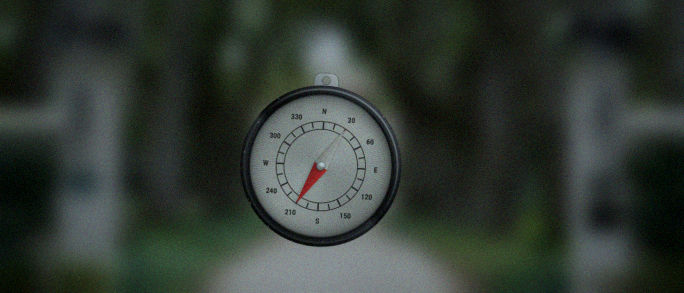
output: ° 210
